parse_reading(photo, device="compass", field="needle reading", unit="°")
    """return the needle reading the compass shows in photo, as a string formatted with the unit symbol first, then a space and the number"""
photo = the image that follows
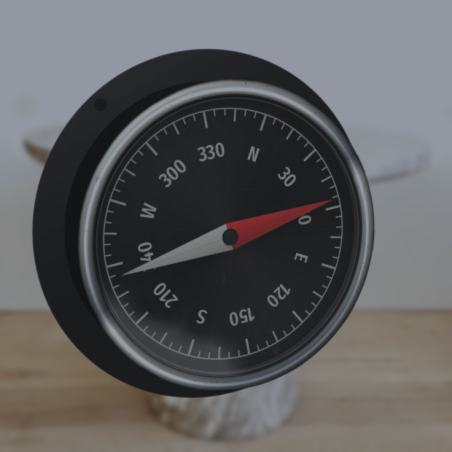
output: ° 55
